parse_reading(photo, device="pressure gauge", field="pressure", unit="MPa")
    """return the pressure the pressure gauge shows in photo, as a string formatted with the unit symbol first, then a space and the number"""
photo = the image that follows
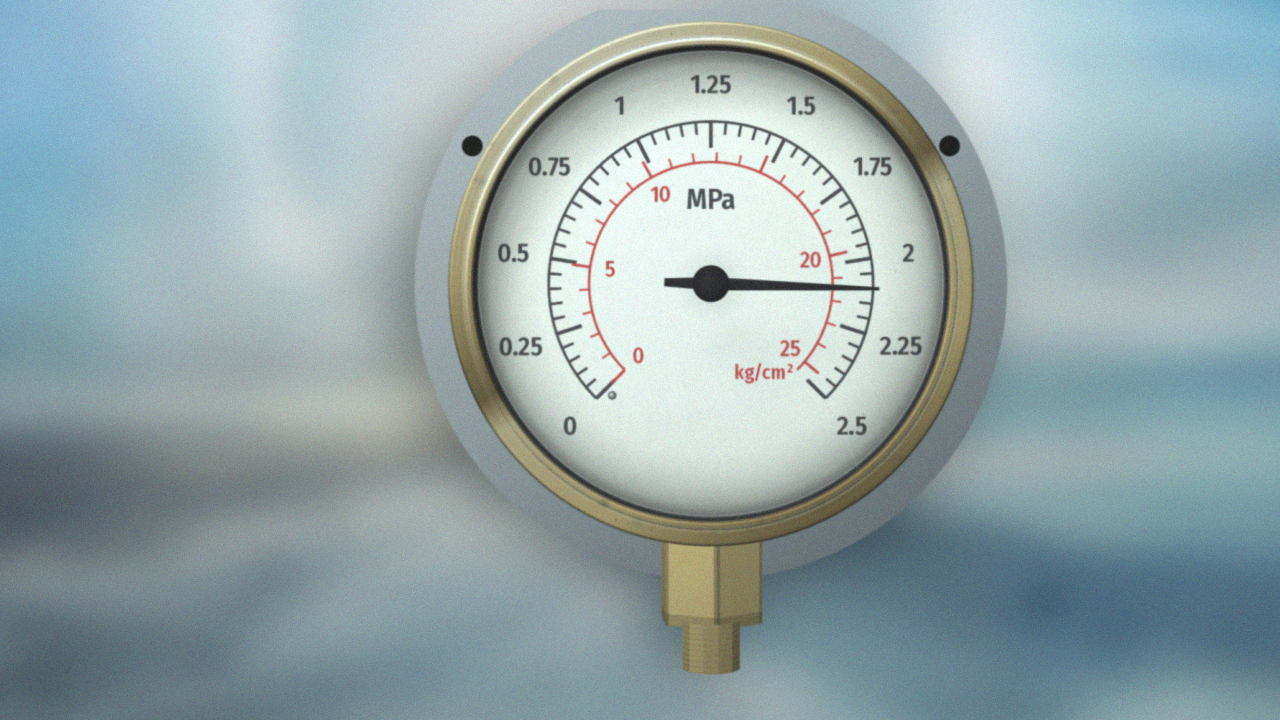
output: MPa 2.1
